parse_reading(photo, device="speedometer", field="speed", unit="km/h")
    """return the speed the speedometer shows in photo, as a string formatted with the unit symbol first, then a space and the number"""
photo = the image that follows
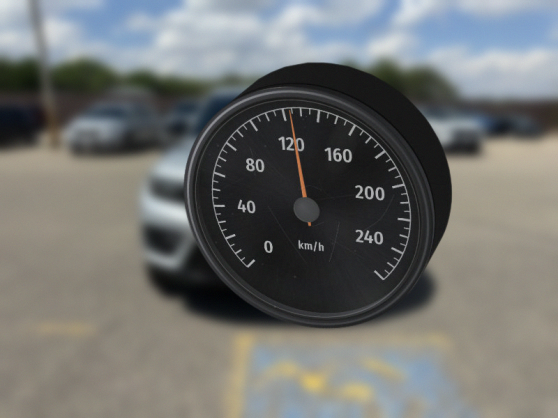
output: km/h 125
